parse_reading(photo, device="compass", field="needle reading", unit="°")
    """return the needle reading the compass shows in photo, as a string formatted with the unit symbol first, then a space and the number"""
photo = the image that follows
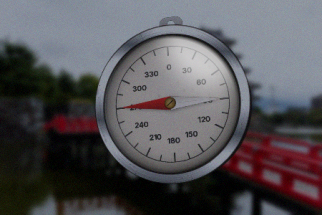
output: ° 270
